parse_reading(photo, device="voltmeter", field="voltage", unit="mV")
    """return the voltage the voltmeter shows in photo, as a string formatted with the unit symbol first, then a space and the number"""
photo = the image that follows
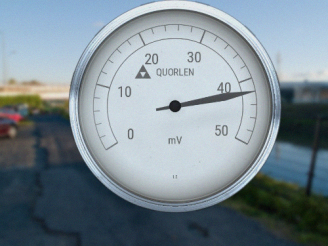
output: mV 42
